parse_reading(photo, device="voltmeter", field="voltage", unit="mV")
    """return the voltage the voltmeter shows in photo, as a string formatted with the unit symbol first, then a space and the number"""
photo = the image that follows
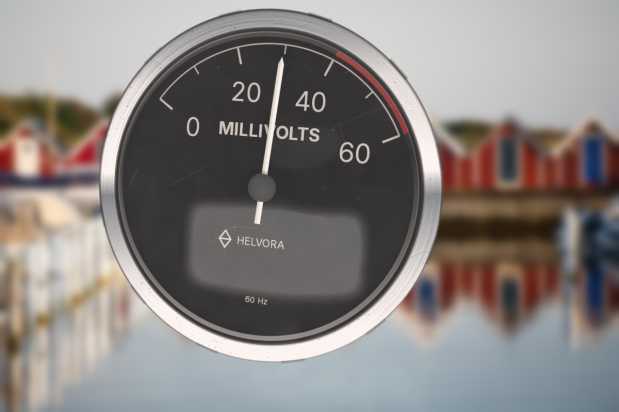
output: mV 30
